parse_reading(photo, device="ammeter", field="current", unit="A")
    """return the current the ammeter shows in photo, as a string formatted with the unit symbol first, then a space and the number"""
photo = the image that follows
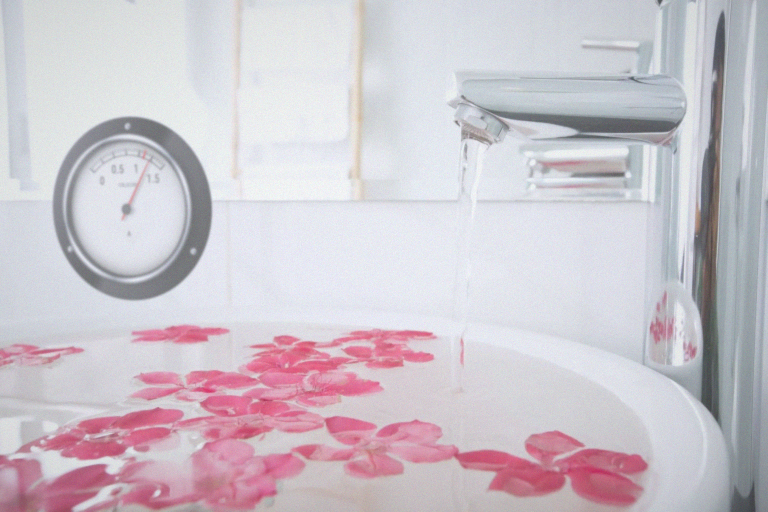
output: A 1.25
